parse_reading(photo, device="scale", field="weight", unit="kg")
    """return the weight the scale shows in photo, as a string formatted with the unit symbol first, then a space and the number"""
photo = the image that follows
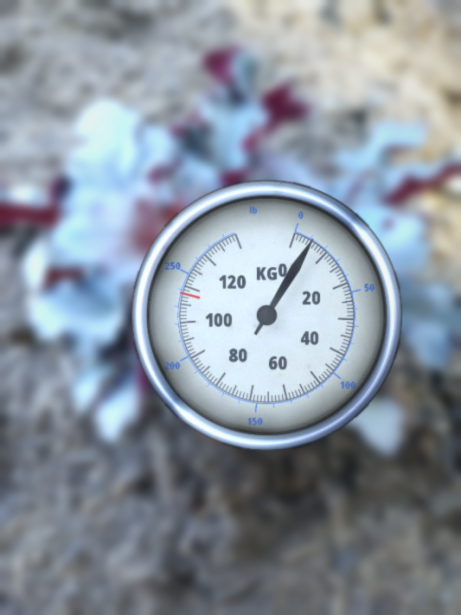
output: kg 5
